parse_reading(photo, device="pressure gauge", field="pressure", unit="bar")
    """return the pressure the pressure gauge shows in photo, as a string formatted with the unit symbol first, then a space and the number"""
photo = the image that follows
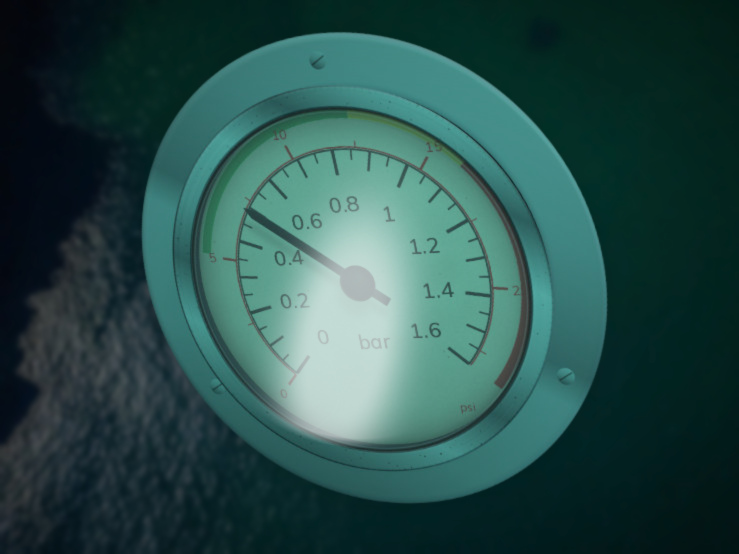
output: bar 0.5
